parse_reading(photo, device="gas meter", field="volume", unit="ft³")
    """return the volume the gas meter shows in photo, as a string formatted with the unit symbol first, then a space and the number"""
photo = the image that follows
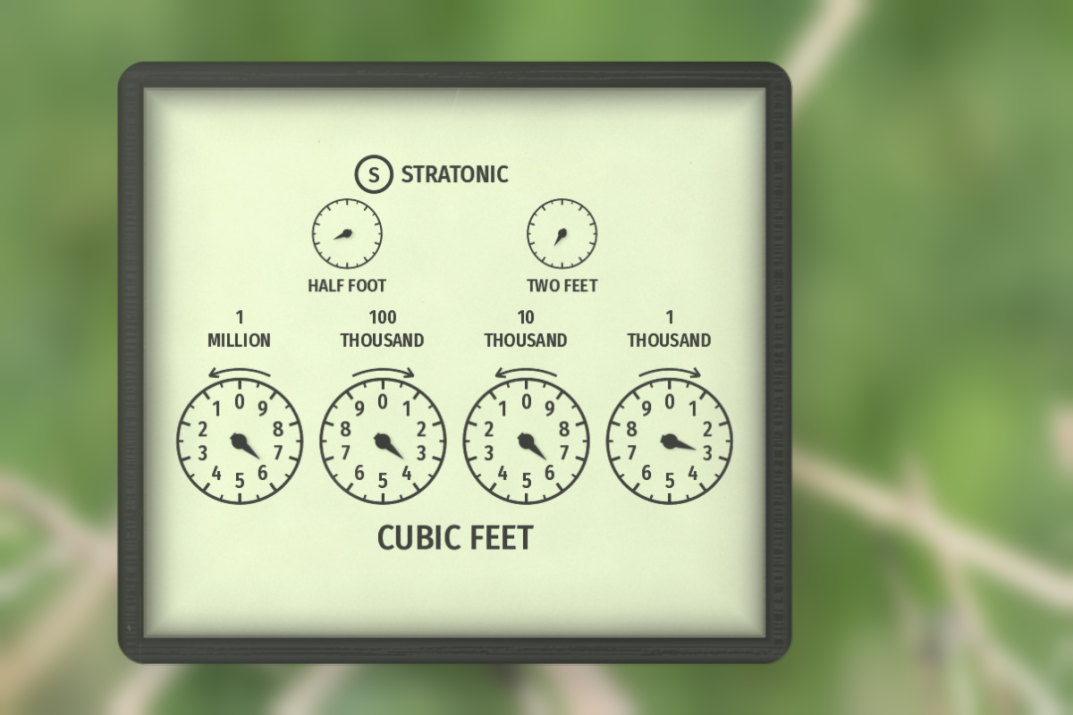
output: ft³ 636300
